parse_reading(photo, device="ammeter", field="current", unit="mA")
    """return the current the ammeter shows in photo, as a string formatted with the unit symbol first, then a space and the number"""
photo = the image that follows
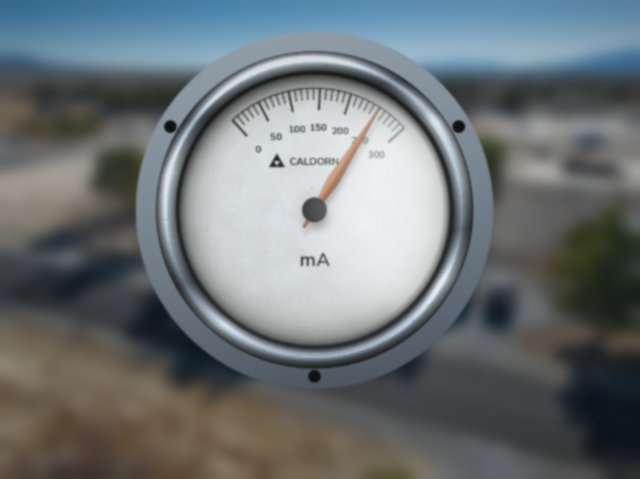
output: mA 250
